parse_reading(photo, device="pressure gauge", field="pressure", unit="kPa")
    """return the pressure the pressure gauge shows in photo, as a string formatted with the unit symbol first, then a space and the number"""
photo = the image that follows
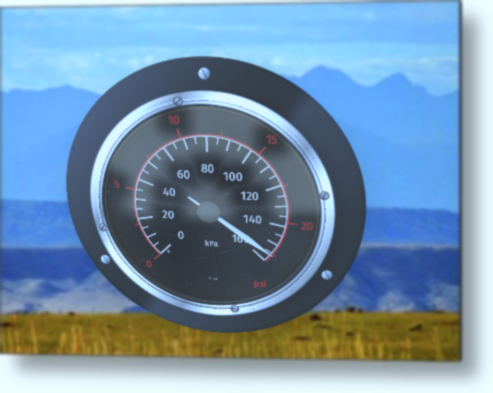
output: kPa 155
